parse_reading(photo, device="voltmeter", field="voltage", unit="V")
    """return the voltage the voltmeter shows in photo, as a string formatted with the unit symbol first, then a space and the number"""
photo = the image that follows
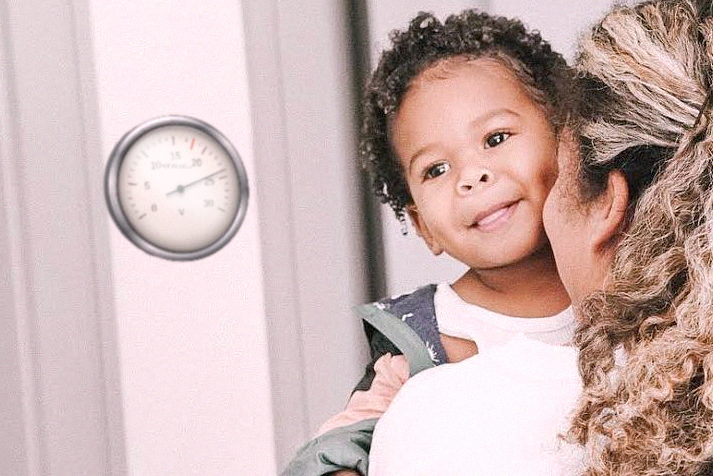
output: V 24
